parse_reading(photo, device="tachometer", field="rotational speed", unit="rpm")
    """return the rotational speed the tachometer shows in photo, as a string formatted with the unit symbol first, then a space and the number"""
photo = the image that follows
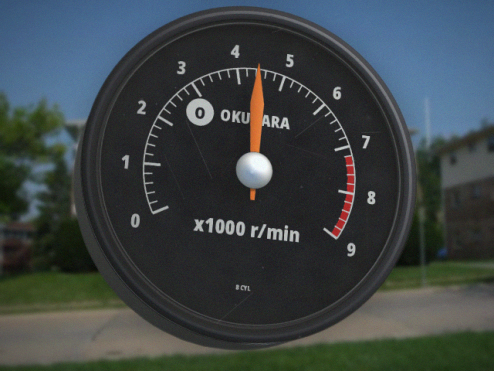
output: rpm 4400
